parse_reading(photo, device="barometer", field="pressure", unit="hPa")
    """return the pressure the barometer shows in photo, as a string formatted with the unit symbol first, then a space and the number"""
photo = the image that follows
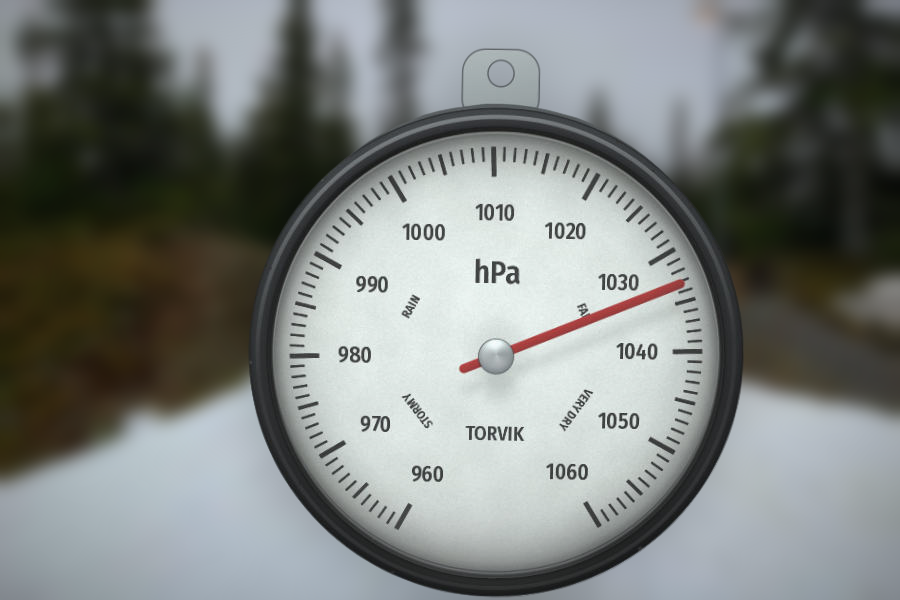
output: hPa 1033
